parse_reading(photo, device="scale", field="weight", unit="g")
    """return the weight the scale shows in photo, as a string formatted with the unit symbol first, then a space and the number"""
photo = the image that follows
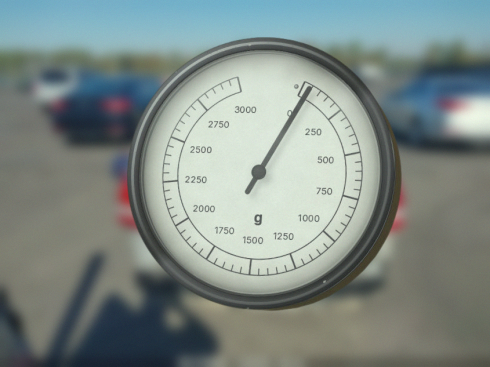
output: g 50
